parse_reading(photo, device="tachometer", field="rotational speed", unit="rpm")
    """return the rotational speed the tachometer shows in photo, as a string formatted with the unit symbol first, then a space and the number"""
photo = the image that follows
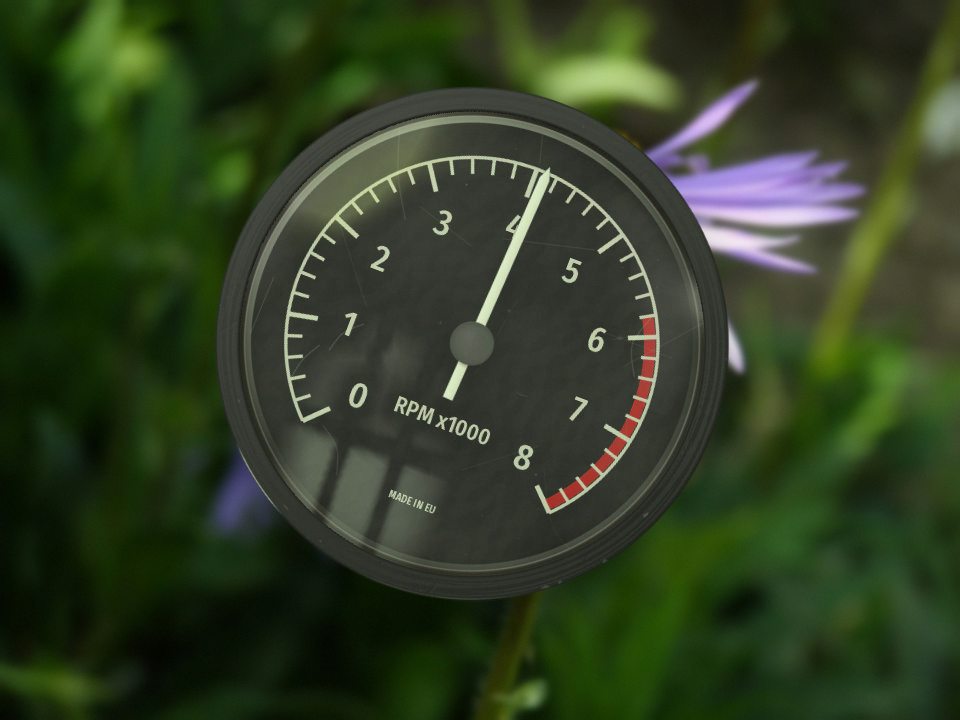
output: rpm 4100
